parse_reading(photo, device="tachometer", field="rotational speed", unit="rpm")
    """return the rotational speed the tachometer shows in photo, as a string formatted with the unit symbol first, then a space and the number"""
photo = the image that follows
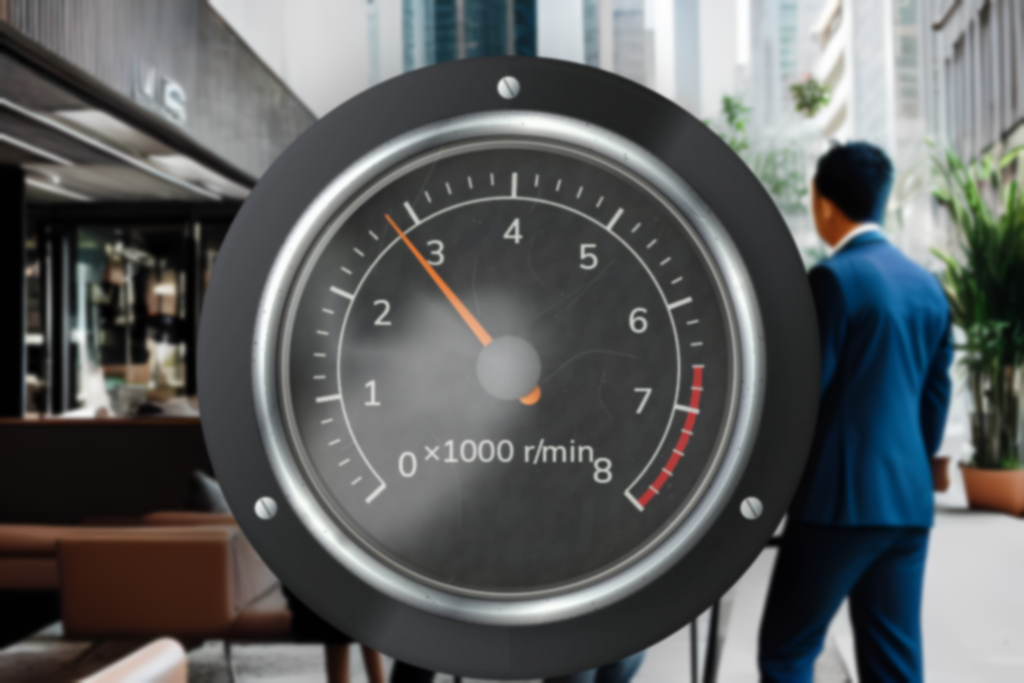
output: rpm 2800
